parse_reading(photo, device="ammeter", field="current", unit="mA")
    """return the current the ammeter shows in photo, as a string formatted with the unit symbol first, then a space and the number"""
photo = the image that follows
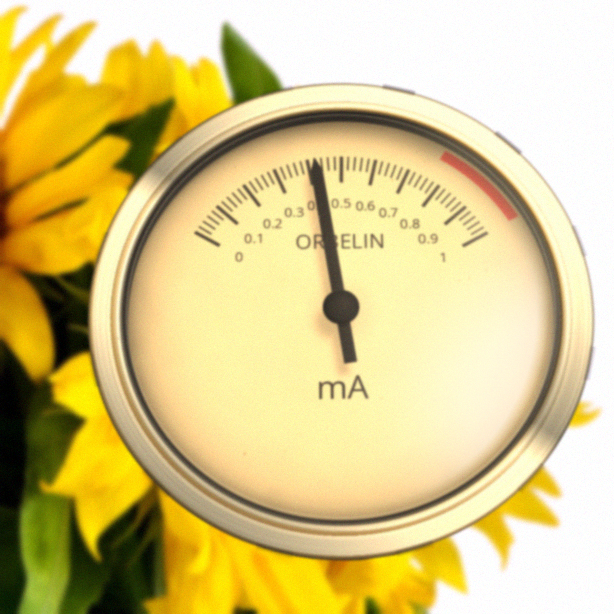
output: mA 0.42
